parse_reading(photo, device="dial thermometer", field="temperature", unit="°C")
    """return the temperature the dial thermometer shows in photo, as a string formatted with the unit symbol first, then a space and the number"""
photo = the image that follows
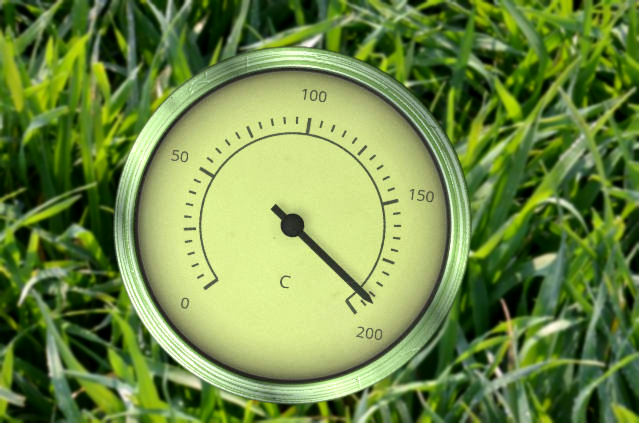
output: °C 192.5
